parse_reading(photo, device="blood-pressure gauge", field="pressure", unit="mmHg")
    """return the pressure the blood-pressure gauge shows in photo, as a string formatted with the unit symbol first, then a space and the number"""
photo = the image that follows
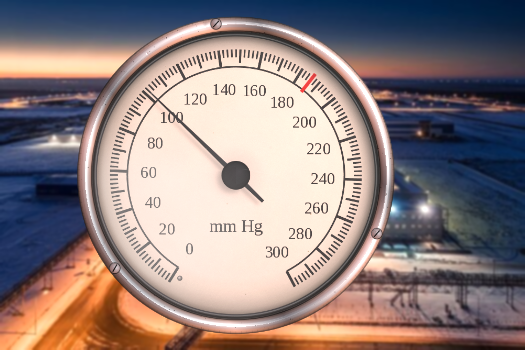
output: mmHg 102
